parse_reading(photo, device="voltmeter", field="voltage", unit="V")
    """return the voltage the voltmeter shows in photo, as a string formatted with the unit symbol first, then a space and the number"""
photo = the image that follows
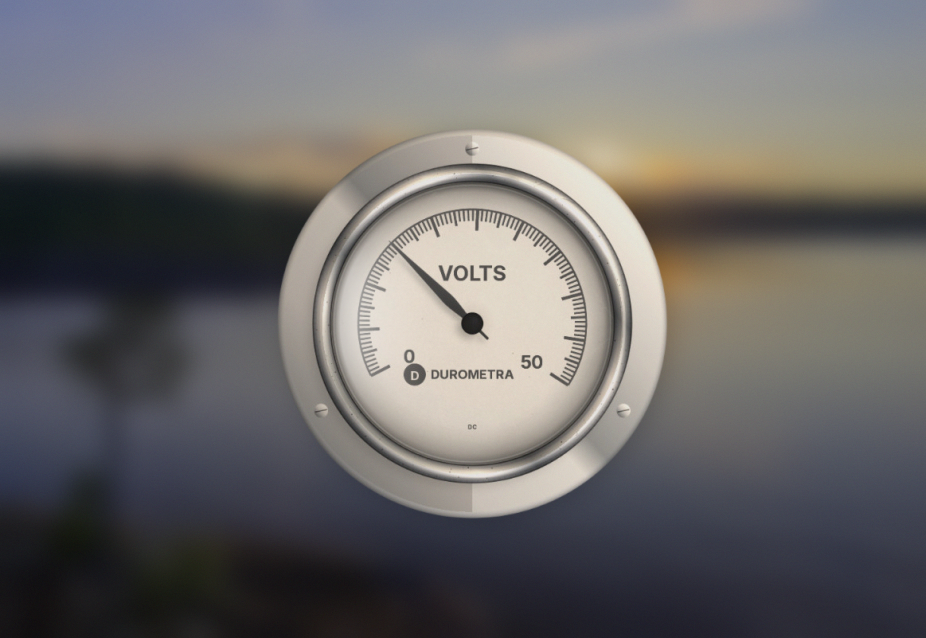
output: V 15
